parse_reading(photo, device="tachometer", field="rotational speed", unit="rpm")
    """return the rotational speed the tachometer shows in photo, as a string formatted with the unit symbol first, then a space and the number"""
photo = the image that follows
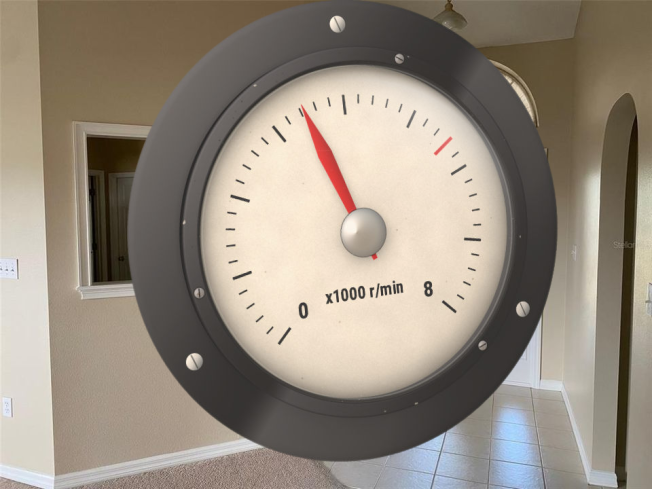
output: rpm 3400
